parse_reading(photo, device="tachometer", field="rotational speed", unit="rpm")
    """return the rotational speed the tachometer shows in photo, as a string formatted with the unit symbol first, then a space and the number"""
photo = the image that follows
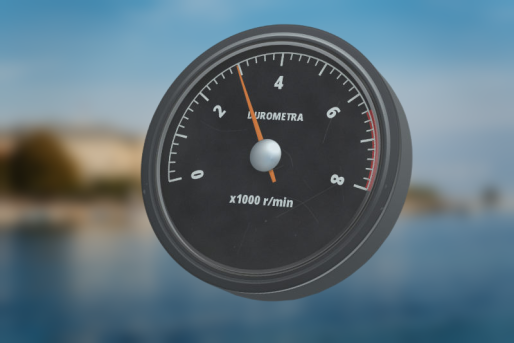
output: rpm 3000
